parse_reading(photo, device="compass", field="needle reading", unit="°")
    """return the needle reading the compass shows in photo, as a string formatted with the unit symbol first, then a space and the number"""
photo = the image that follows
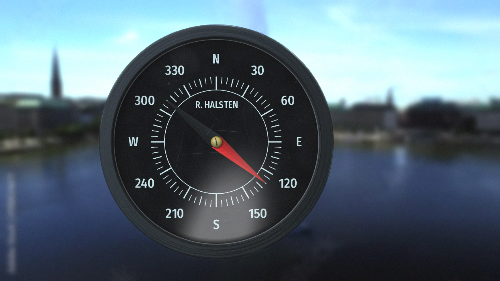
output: ° 130
